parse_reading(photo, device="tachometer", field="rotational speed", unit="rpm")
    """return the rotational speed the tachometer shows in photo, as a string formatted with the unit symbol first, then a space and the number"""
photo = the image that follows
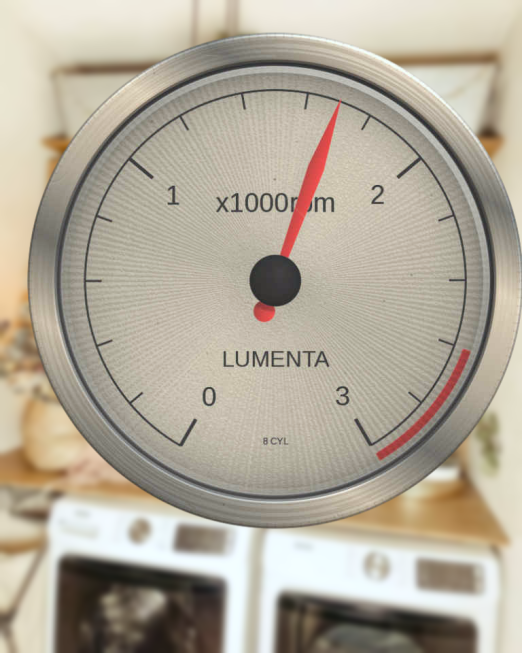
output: rpm 1700
